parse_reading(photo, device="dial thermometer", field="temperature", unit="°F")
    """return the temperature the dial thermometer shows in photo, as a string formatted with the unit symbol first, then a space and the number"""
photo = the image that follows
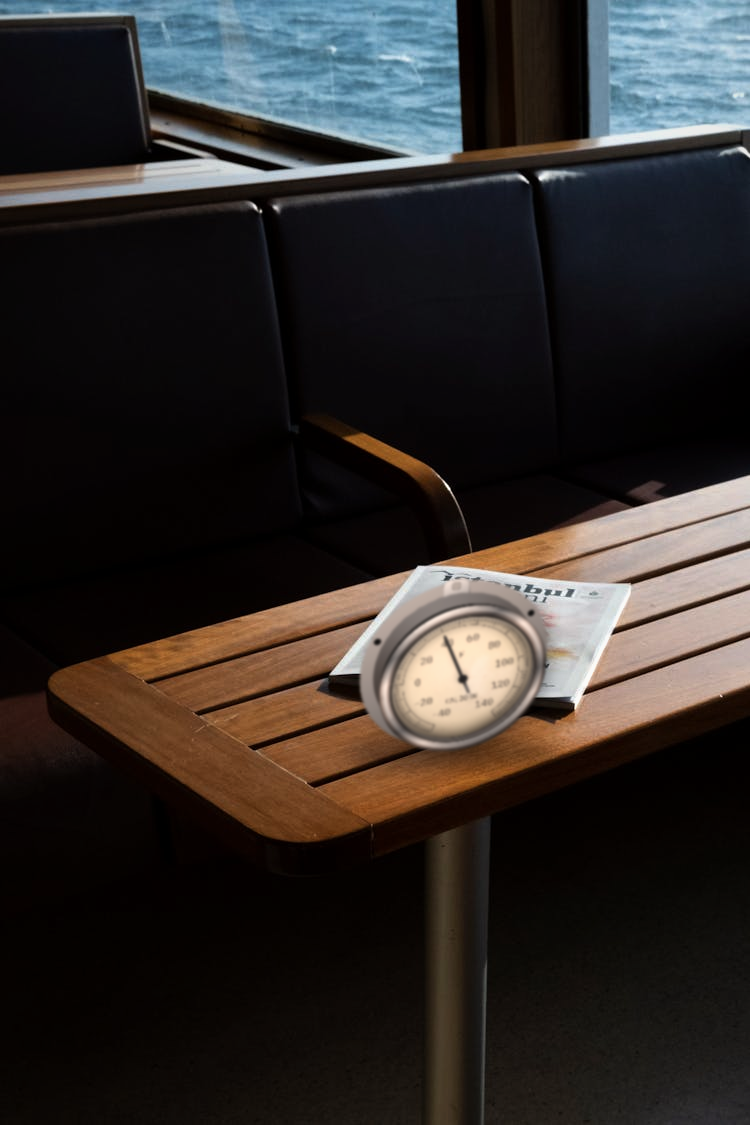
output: °F 40
